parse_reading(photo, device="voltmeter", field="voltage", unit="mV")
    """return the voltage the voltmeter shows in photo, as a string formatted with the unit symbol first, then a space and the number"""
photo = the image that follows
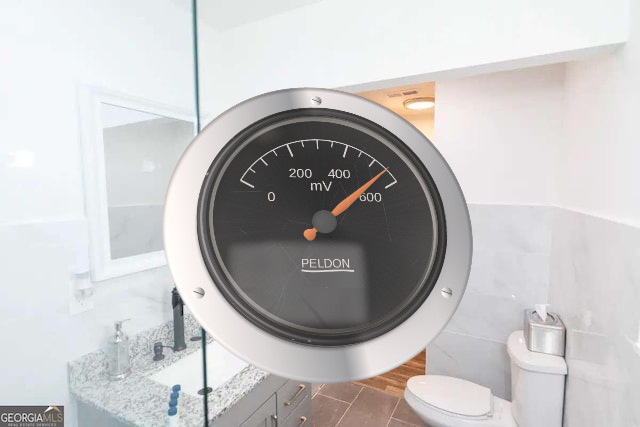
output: mV 550
